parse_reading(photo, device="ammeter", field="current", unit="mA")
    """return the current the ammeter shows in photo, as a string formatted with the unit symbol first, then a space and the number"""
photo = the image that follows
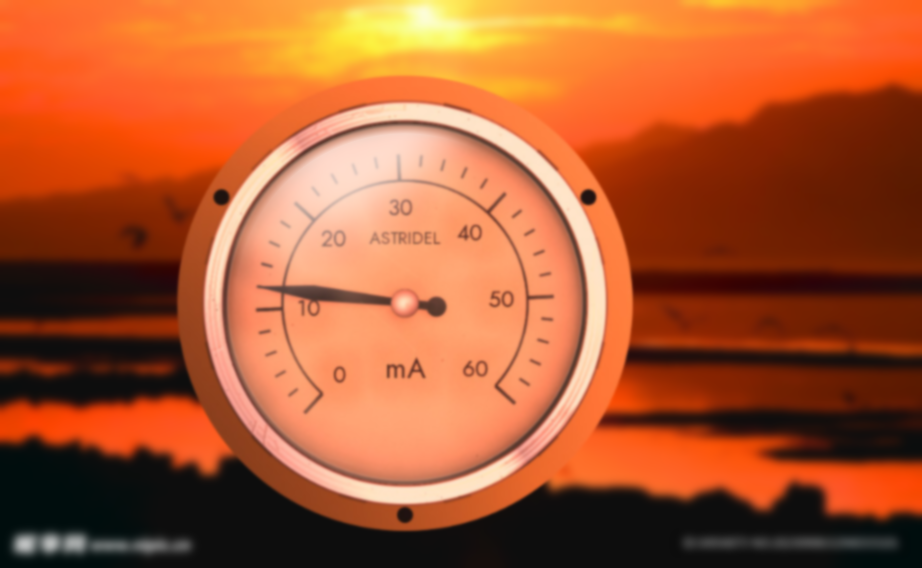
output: mA 12
